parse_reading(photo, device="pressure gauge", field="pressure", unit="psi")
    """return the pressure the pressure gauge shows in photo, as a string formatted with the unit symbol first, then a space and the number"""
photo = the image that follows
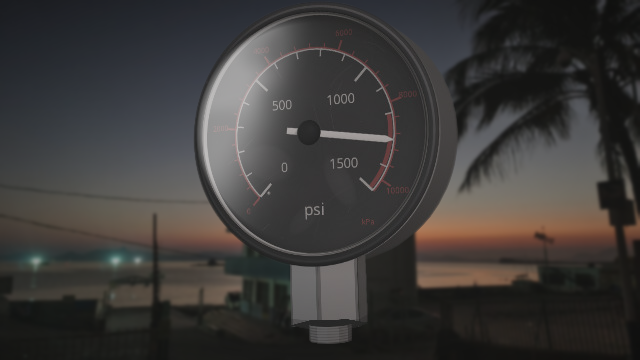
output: psi 1300
